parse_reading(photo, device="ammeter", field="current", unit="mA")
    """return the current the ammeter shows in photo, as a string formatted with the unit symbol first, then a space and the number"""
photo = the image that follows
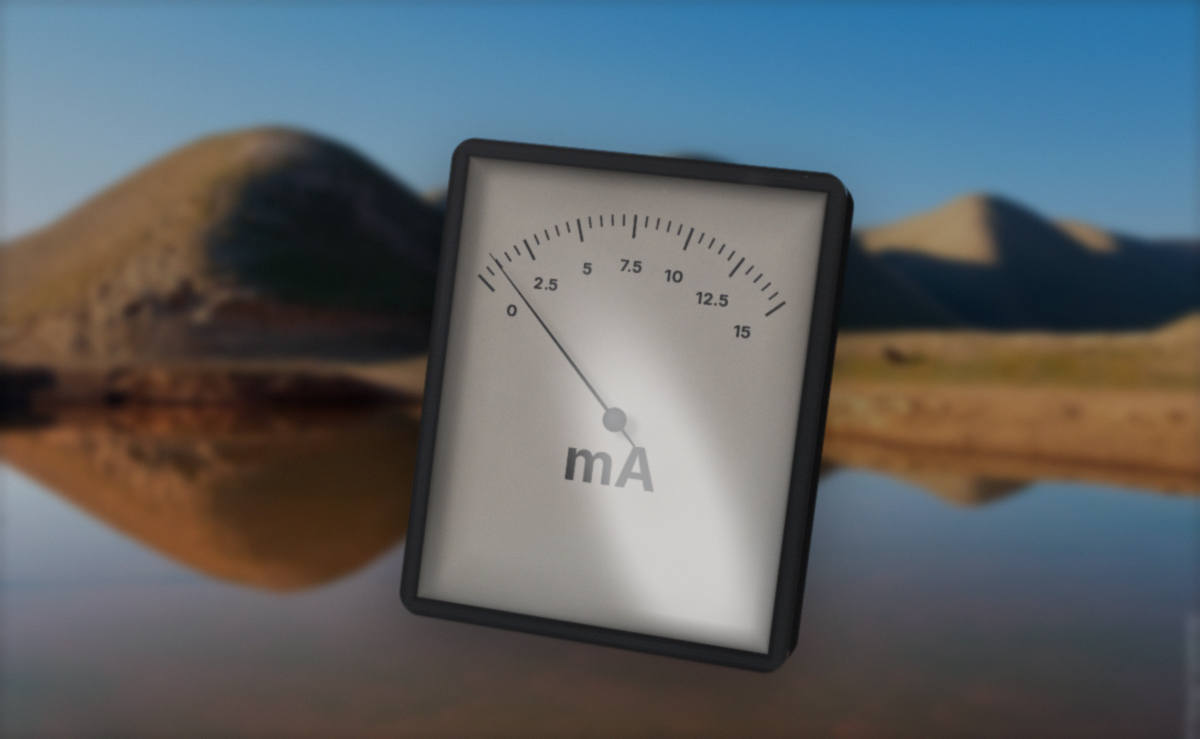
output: mA 1
